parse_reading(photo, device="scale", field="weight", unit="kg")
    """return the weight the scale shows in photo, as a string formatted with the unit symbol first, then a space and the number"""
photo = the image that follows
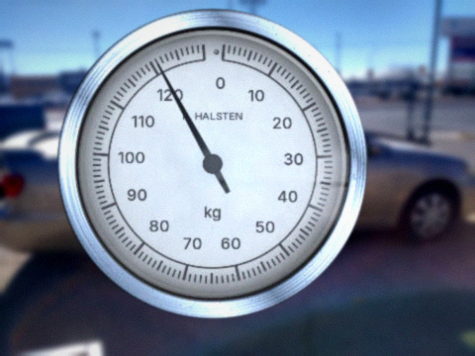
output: kg 121
